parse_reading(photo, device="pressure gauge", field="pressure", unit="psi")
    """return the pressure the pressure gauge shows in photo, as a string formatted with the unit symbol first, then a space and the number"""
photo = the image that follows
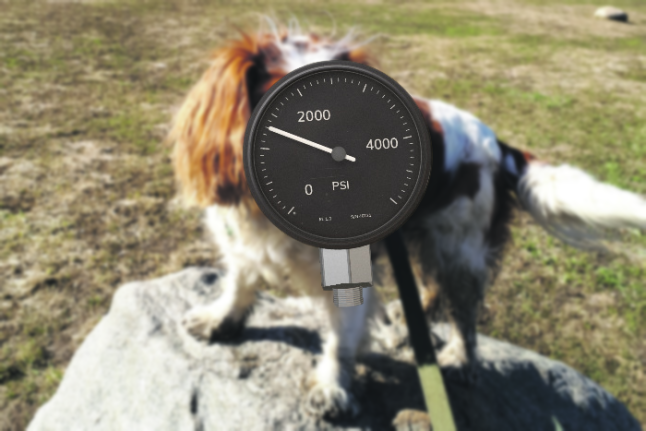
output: psi 1300
